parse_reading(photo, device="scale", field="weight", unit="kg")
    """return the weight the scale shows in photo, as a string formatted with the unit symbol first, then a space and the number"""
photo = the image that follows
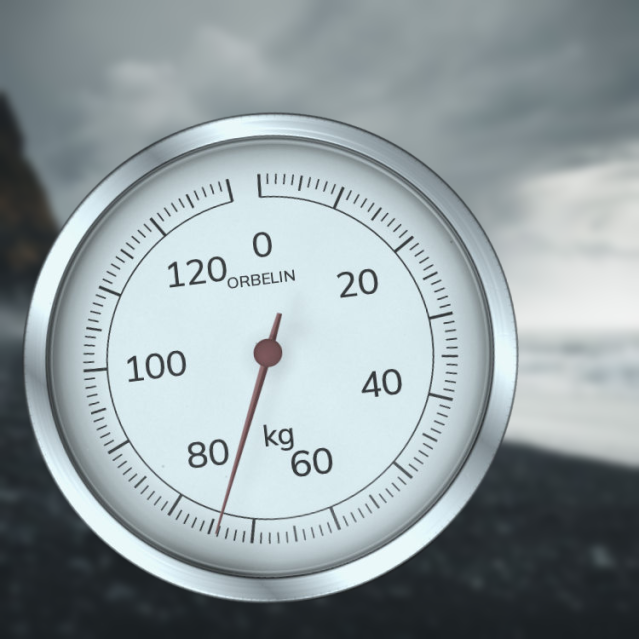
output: kg 74
